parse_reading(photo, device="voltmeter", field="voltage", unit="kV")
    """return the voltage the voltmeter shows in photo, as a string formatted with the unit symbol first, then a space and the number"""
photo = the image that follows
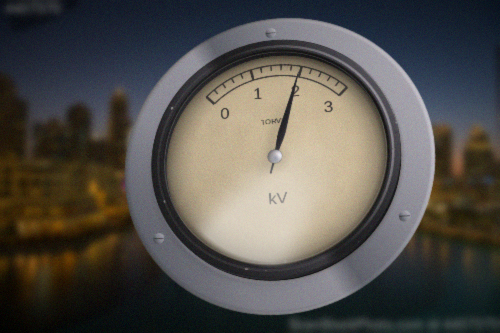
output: kV 2
